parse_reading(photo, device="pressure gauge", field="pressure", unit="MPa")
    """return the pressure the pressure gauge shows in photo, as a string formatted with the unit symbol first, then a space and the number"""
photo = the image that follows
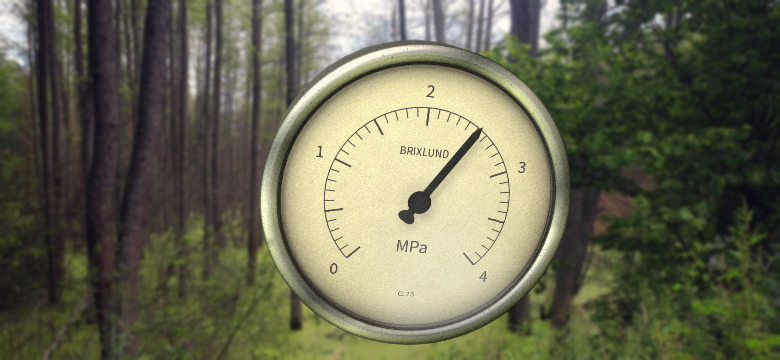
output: MPa 2.5
